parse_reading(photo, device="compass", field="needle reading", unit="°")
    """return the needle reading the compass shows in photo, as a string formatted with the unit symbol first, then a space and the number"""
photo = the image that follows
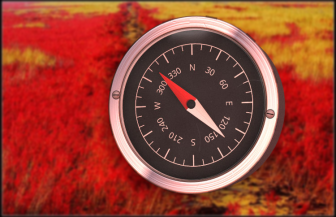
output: ° 315
